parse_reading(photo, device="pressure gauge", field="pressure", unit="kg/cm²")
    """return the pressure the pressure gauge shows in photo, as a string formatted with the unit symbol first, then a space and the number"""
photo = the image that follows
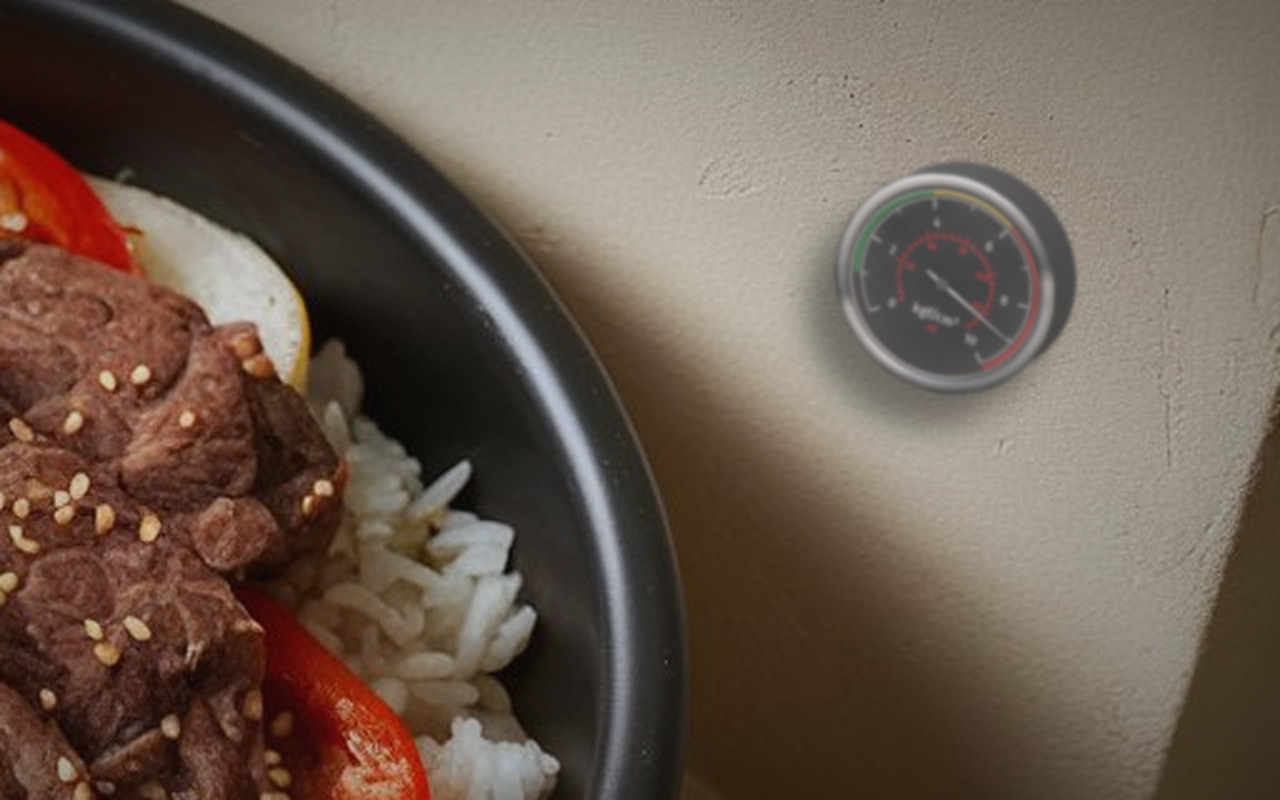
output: kg/cm² 9
